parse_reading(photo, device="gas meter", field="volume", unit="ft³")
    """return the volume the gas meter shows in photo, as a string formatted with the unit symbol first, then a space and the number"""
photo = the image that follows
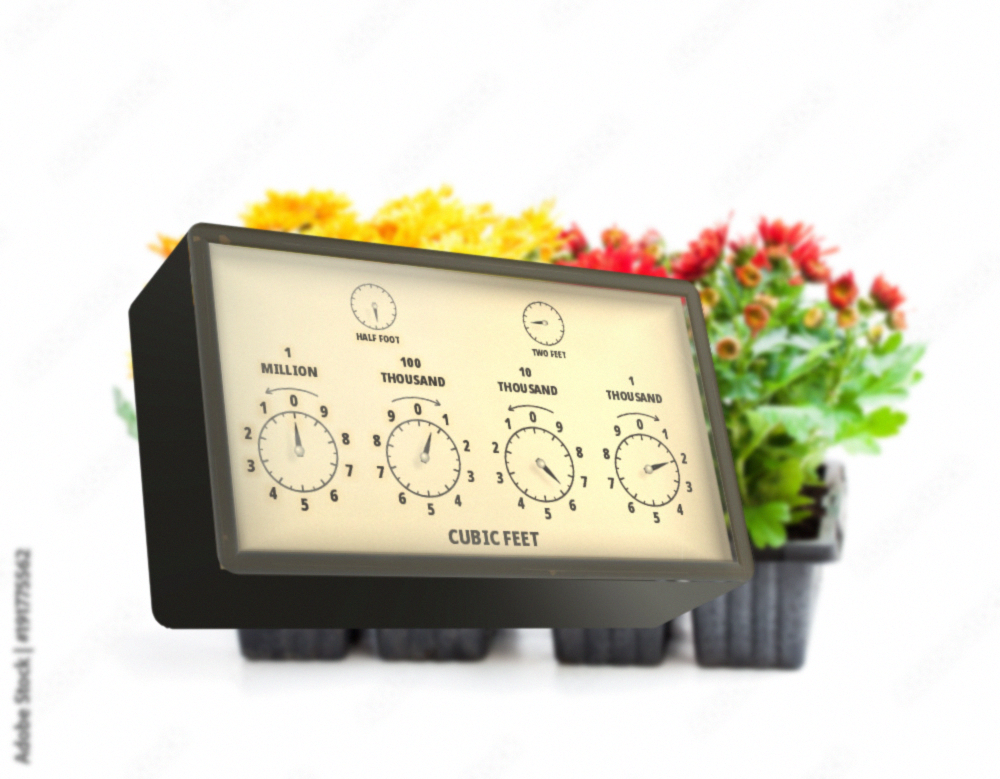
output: ft³ 6200
